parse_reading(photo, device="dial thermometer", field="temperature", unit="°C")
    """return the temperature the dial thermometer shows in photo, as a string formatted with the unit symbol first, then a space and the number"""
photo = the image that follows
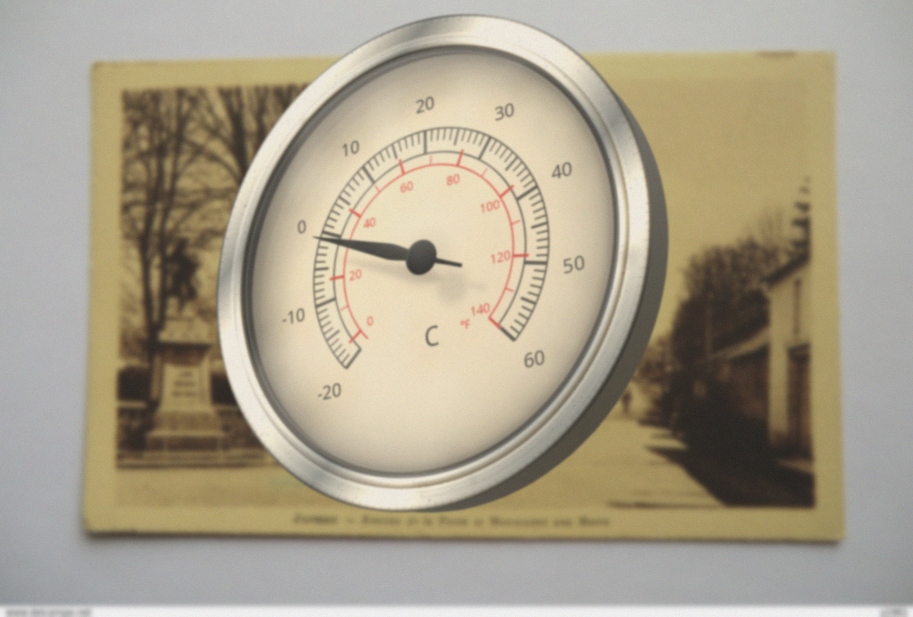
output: °C -1
